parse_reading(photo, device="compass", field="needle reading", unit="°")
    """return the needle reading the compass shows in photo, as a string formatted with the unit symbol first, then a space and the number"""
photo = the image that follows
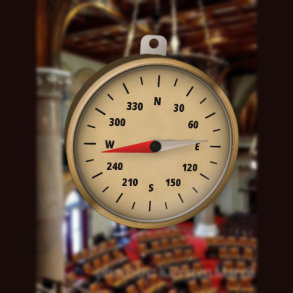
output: ° 262.5
